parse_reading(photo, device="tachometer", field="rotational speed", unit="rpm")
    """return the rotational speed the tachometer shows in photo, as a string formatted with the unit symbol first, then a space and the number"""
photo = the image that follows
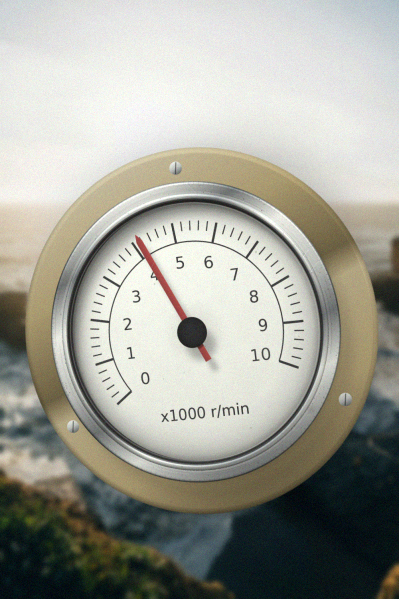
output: rpm 4200
